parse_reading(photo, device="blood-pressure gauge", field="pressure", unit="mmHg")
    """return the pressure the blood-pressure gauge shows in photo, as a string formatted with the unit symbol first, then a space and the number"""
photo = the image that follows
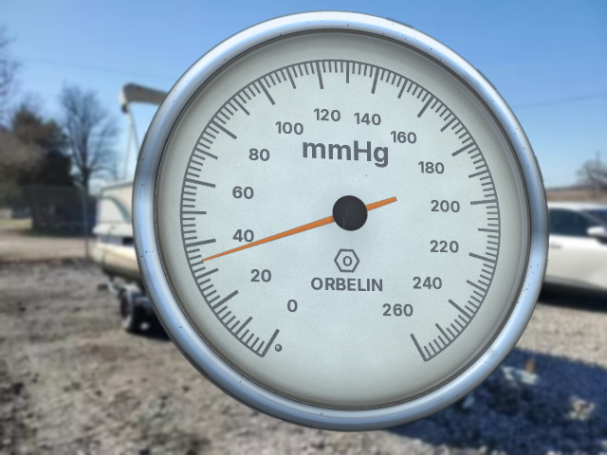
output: mmHg 34
